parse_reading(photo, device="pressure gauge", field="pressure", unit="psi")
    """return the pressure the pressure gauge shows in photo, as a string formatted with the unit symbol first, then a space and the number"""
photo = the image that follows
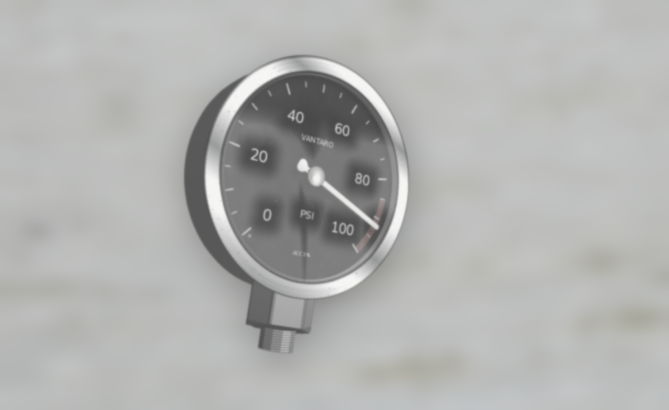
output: psi 92.5
